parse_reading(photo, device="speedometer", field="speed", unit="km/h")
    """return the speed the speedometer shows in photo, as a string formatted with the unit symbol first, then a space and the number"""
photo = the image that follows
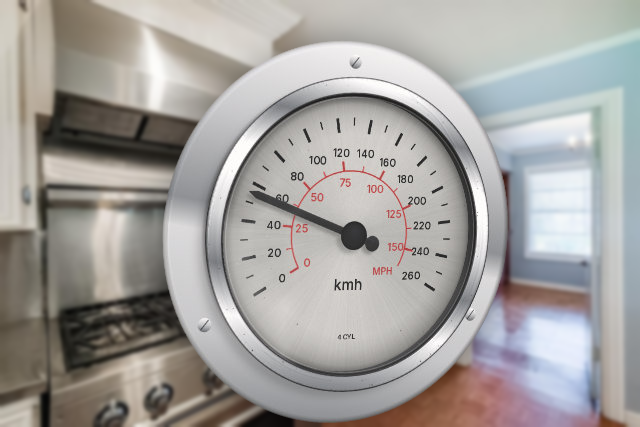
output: km/h 55
